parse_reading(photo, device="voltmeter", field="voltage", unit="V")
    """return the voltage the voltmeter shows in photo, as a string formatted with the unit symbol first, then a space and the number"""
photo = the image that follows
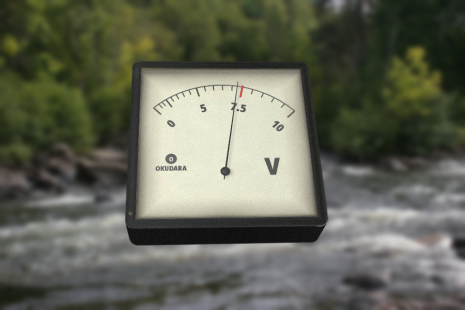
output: V 7.25
